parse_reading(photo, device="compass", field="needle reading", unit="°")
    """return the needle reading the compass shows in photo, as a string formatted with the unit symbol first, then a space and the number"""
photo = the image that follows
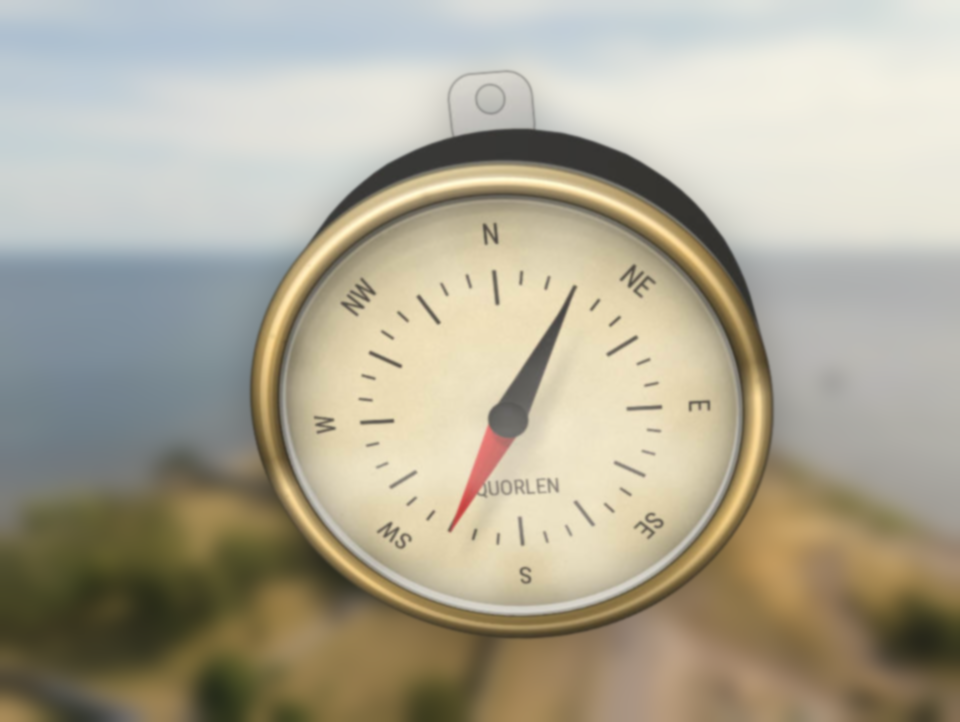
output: ° 210
